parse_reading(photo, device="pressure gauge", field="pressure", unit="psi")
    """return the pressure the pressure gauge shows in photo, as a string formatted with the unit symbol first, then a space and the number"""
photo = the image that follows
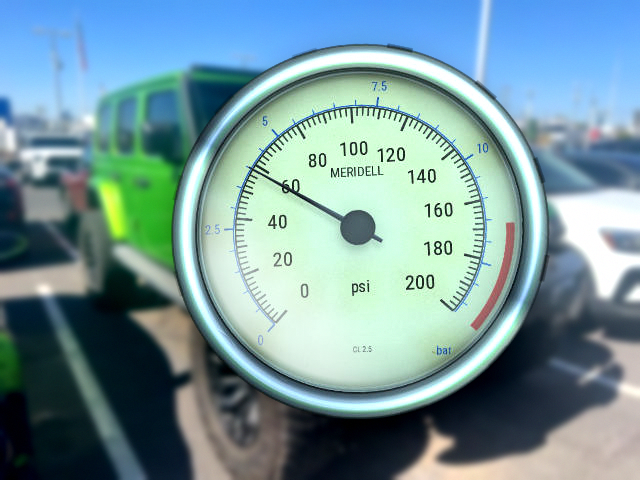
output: psi 58
